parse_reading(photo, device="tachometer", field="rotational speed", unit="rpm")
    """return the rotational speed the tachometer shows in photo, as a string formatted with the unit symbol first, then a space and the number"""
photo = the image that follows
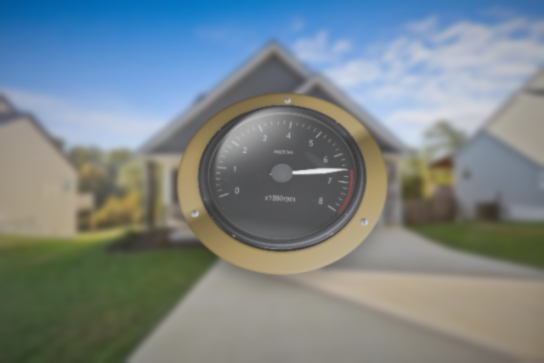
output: rpm 6600
